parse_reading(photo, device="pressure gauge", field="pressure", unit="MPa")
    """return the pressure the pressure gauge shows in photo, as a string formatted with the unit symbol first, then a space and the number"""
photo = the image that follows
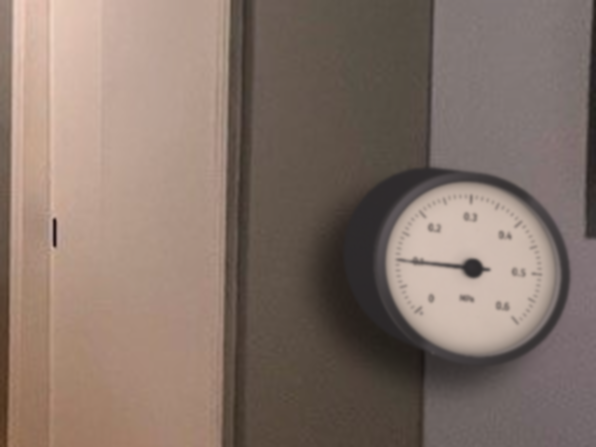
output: MPa 0.1
